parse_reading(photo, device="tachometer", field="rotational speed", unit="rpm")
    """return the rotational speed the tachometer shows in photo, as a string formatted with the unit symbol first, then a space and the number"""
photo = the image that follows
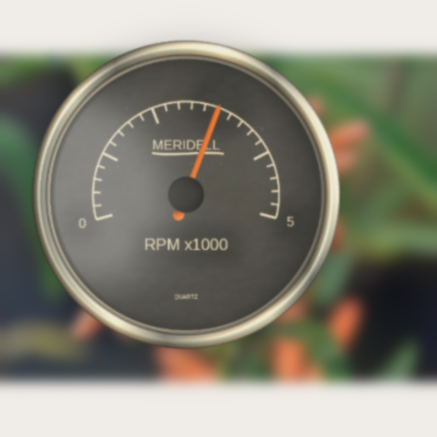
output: rpm 3000
